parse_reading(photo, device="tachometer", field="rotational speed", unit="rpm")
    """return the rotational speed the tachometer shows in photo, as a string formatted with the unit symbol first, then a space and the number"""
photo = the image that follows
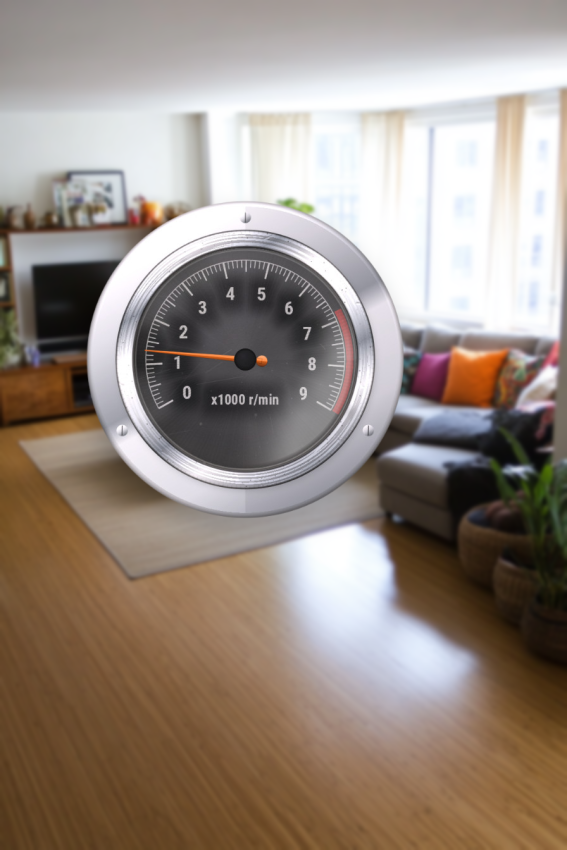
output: rpm 1300
